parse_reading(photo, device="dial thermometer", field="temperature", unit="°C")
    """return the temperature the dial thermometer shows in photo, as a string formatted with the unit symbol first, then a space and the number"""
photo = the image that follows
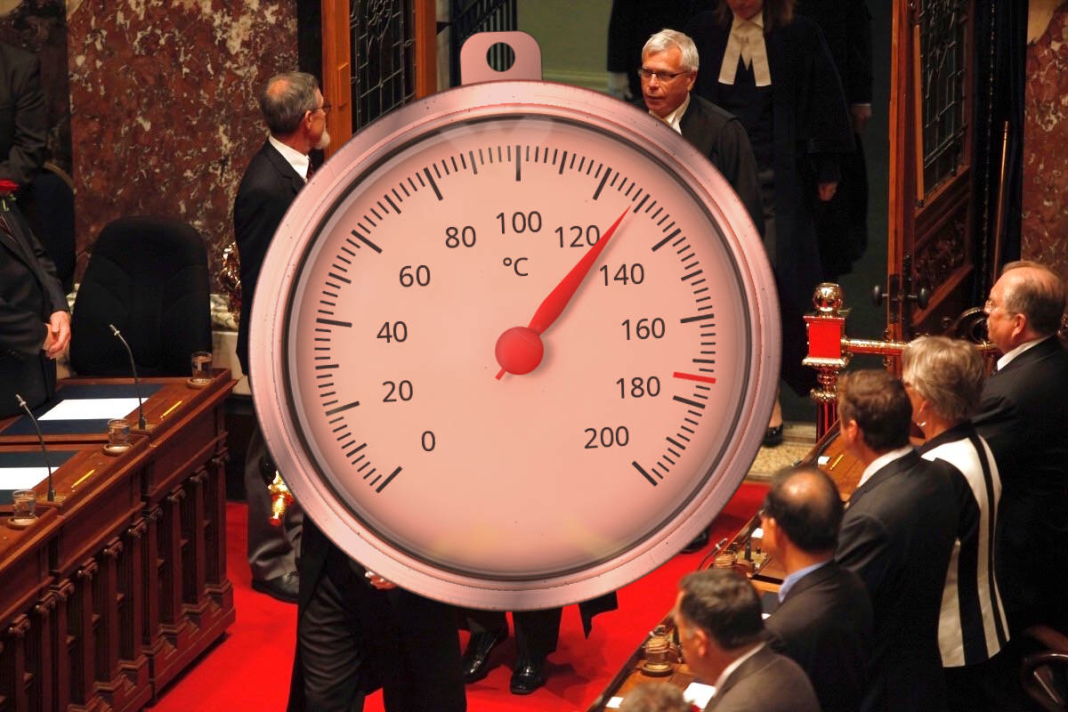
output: °C 128
